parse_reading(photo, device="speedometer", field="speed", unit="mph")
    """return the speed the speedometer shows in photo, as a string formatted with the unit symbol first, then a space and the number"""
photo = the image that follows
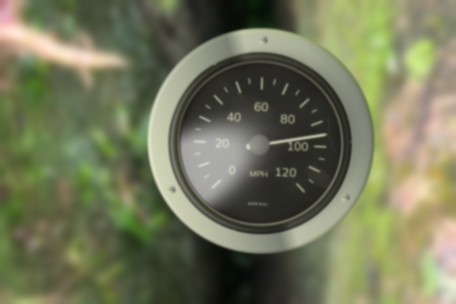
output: mph 95
